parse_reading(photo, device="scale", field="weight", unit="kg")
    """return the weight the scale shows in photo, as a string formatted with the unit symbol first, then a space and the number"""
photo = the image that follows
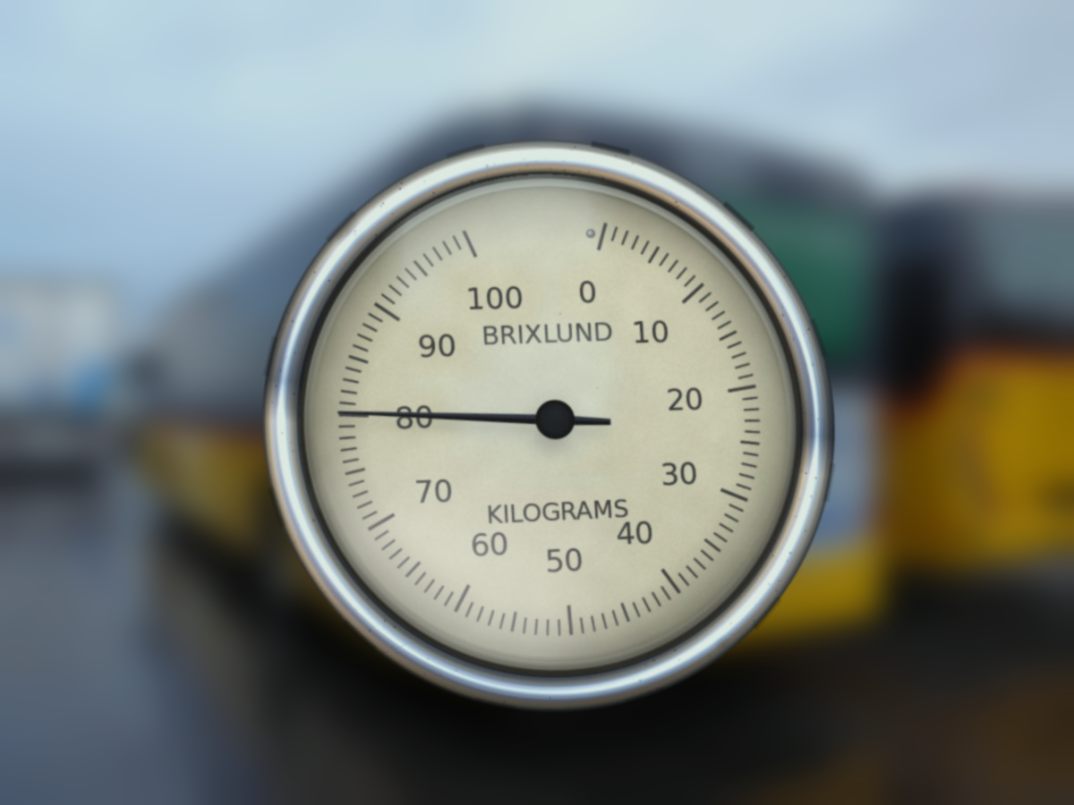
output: kg 80
